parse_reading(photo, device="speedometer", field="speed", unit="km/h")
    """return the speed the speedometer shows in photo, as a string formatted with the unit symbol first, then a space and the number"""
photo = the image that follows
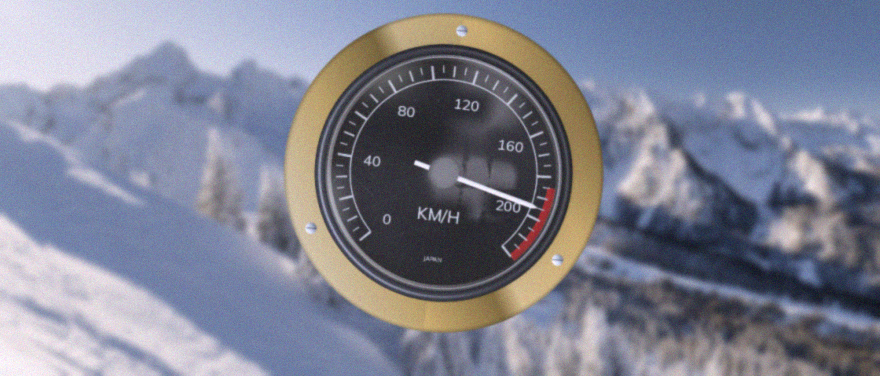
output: km/h 195
